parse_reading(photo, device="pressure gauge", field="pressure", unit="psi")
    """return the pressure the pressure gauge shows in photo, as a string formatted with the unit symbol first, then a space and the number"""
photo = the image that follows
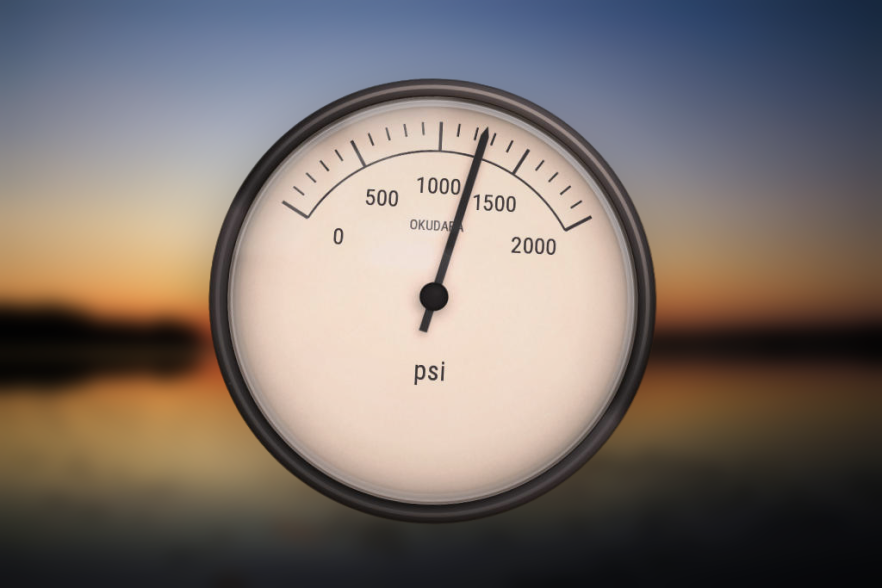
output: psi 1250
